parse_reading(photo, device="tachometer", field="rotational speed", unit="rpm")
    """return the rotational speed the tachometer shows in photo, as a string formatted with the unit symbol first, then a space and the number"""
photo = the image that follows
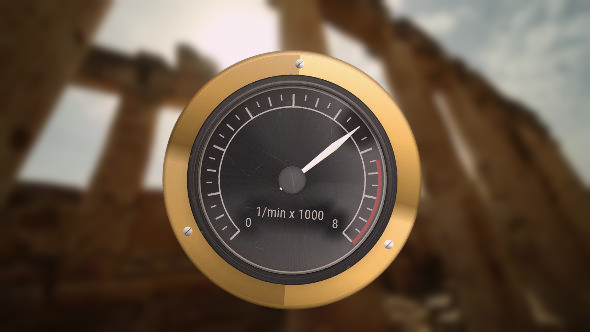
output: rpm 5500
